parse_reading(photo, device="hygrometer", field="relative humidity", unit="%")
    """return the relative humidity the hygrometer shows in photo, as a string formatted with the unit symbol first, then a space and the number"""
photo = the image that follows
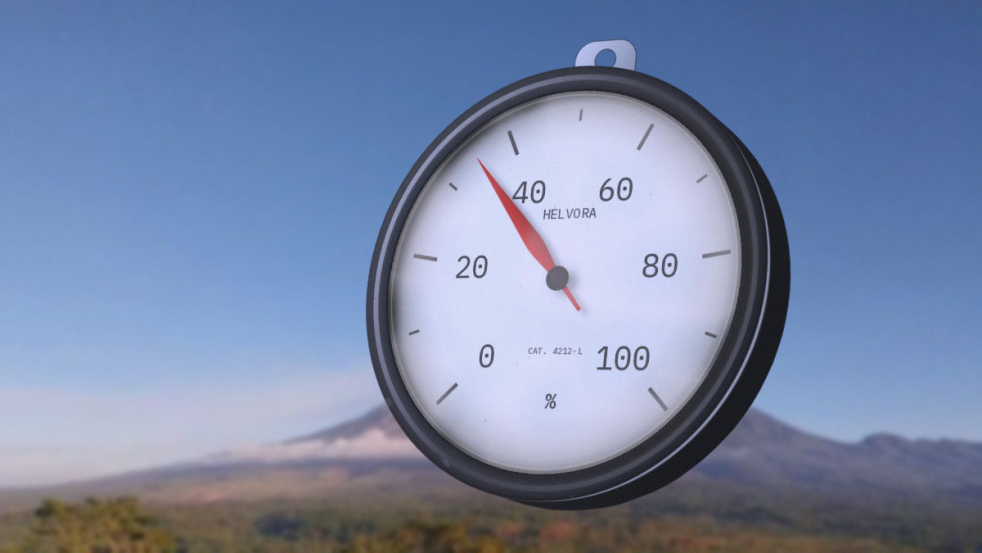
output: % 35
